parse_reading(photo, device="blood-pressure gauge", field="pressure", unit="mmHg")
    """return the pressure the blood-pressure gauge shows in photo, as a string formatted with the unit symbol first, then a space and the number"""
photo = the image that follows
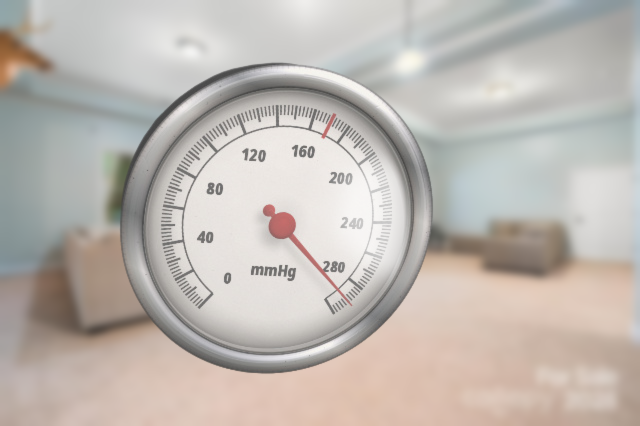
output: mmHg 290
